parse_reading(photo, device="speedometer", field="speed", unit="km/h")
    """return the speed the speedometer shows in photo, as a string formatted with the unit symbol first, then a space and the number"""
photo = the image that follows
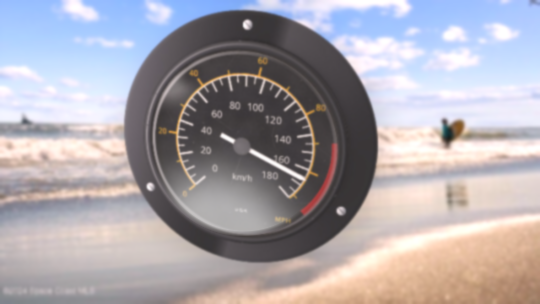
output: km/h 165
